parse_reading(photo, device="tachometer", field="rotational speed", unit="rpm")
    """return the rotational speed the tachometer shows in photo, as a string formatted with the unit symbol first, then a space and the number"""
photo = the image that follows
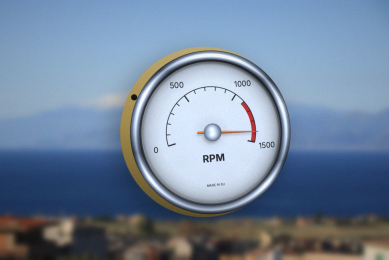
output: rpm 1400
